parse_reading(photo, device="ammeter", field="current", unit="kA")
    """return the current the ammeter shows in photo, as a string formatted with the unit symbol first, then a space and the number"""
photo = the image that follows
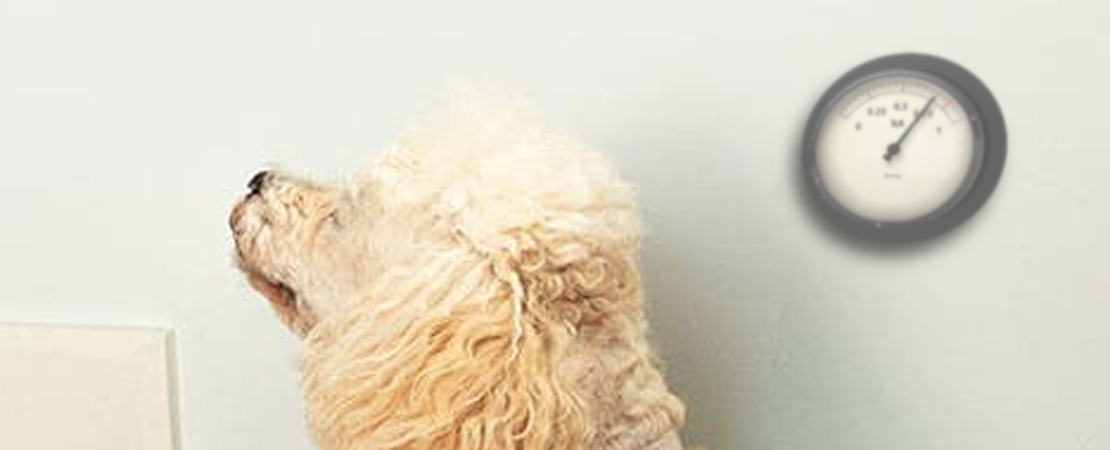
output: kA 0.75
